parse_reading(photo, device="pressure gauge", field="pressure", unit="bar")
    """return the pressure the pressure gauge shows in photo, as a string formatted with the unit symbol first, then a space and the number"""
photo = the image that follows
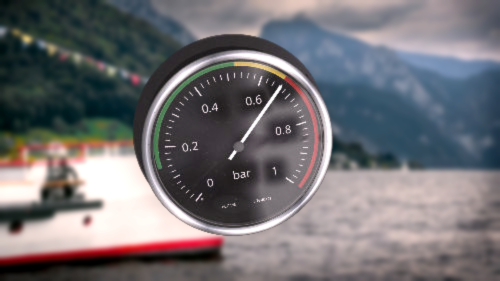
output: bar 0.66
